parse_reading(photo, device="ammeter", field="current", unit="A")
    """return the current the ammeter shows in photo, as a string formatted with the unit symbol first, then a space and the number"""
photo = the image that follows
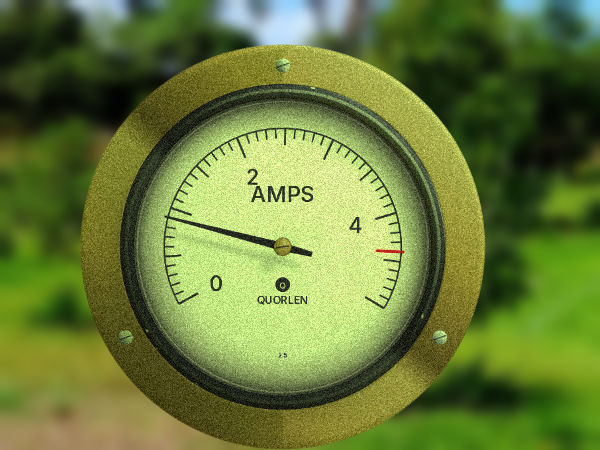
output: A 0.9
